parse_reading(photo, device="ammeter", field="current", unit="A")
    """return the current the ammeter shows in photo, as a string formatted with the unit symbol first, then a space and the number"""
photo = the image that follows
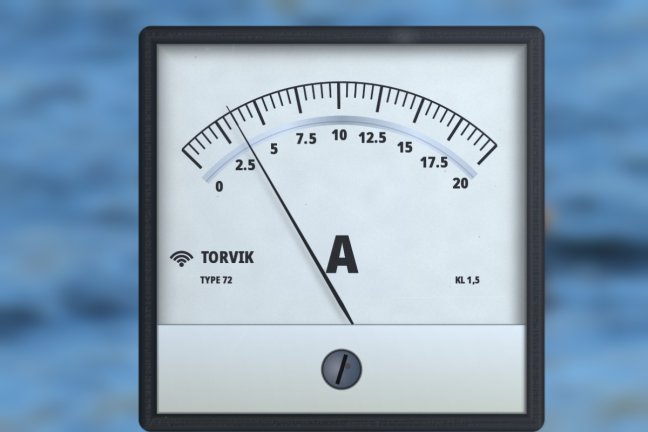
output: A 3.5
